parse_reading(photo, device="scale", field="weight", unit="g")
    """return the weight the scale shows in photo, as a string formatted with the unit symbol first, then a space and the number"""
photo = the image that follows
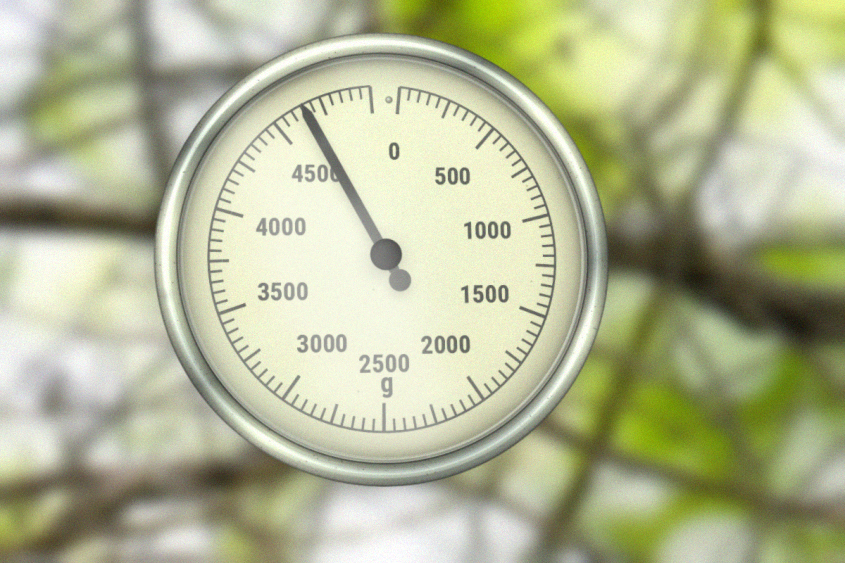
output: g 4650
